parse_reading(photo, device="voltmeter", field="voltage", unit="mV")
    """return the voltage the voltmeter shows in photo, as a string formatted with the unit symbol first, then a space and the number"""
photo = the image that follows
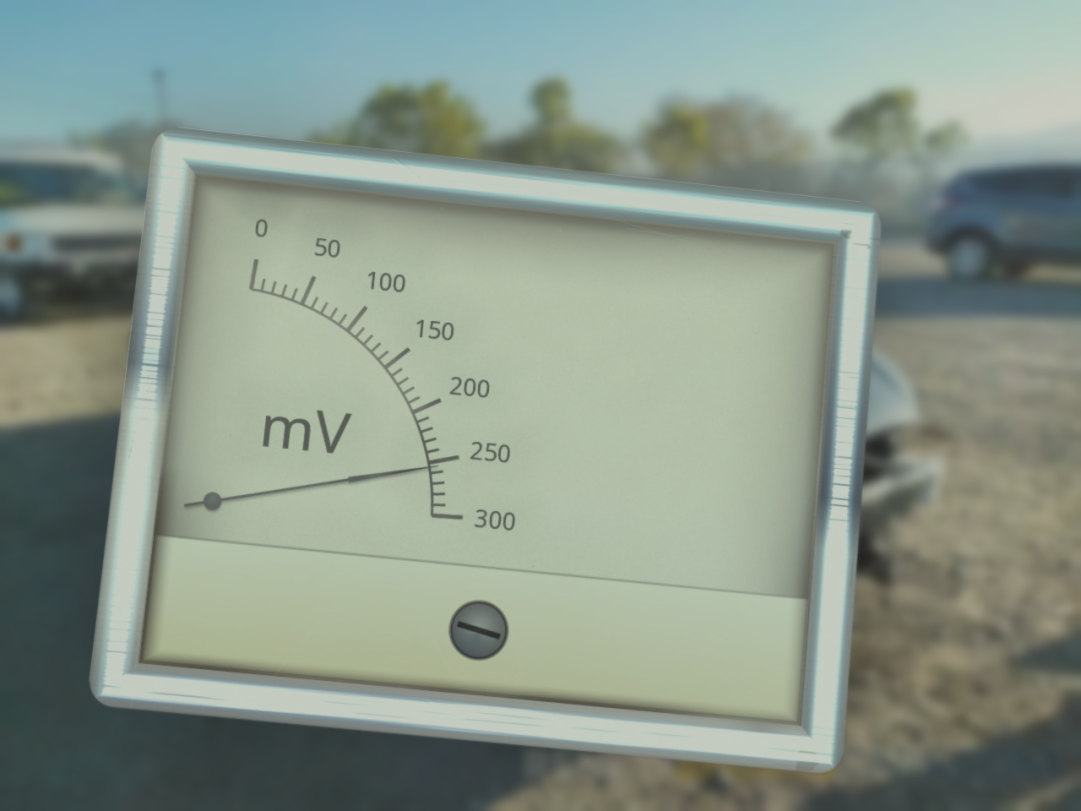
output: mV 255
